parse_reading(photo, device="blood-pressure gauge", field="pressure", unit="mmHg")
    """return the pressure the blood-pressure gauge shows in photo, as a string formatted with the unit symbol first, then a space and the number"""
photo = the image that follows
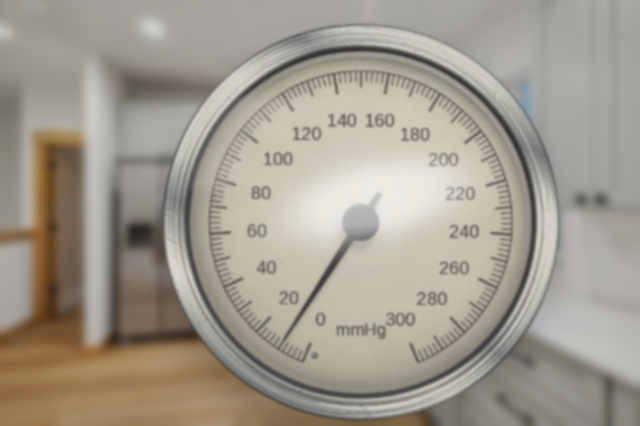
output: mmHg 10
